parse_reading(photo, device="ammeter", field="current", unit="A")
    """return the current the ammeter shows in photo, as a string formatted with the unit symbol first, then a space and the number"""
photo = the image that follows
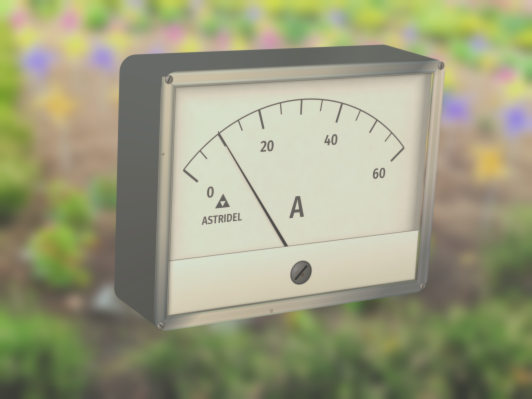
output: A 10
